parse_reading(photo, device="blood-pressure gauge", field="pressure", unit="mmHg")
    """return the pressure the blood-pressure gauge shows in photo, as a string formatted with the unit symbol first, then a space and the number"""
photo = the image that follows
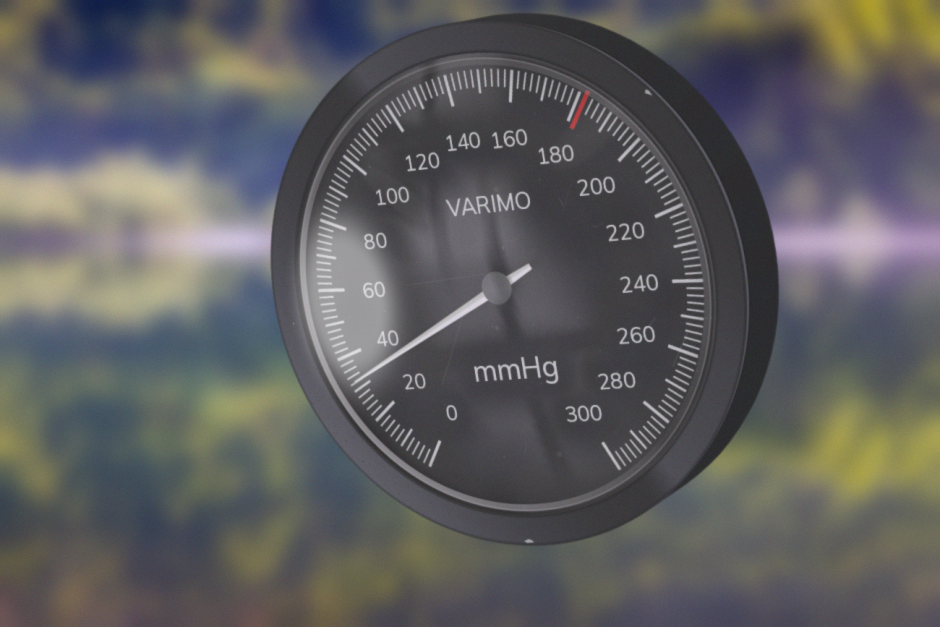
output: mmHg 32
